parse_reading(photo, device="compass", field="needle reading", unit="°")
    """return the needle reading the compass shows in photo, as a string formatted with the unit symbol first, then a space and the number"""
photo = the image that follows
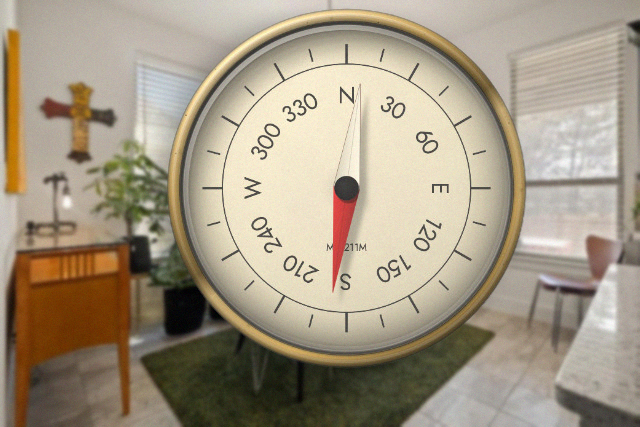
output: ° 187.5
